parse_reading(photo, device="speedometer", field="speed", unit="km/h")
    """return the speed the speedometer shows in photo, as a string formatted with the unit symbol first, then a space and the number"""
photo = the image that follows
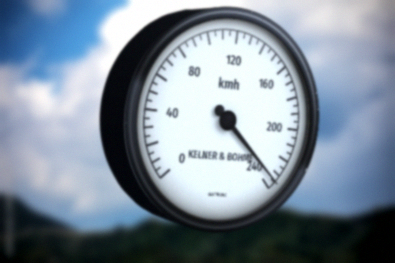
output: km/h 235
